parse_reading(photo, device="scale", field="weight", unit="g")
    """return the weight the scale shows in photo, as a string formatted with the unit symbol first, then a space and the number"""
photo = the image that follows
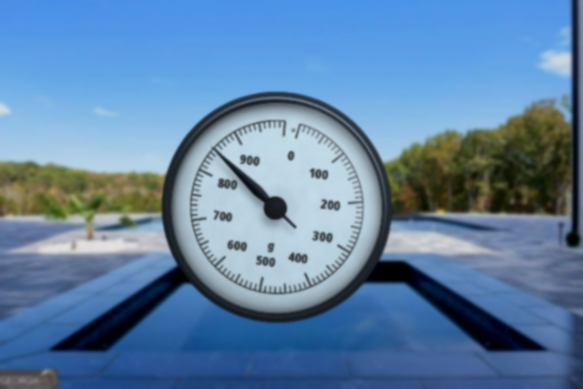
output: g 850
